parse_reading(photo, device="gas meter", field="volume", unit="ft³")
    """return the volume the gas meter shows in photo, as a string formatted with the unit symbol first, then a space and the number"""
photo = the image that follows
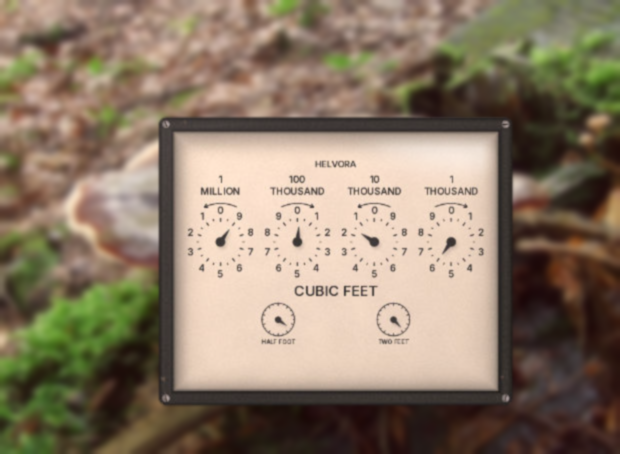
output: ft³ 901600
